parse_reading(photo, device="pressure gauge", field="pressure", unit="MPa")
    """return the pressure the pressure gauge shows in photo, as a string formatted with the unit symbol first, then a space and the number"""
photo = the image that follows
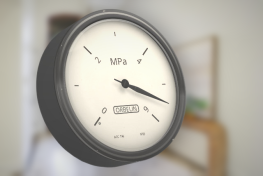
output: MPa 5.5
